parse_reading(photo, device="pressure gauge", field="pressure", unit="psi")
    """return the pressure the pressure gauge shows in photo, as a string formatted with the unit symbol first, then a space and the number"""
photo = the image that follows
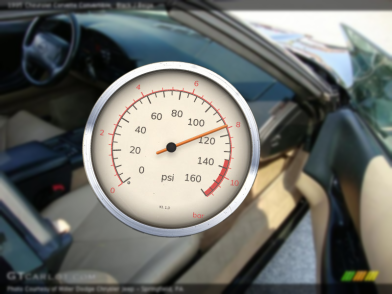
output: psi 115
